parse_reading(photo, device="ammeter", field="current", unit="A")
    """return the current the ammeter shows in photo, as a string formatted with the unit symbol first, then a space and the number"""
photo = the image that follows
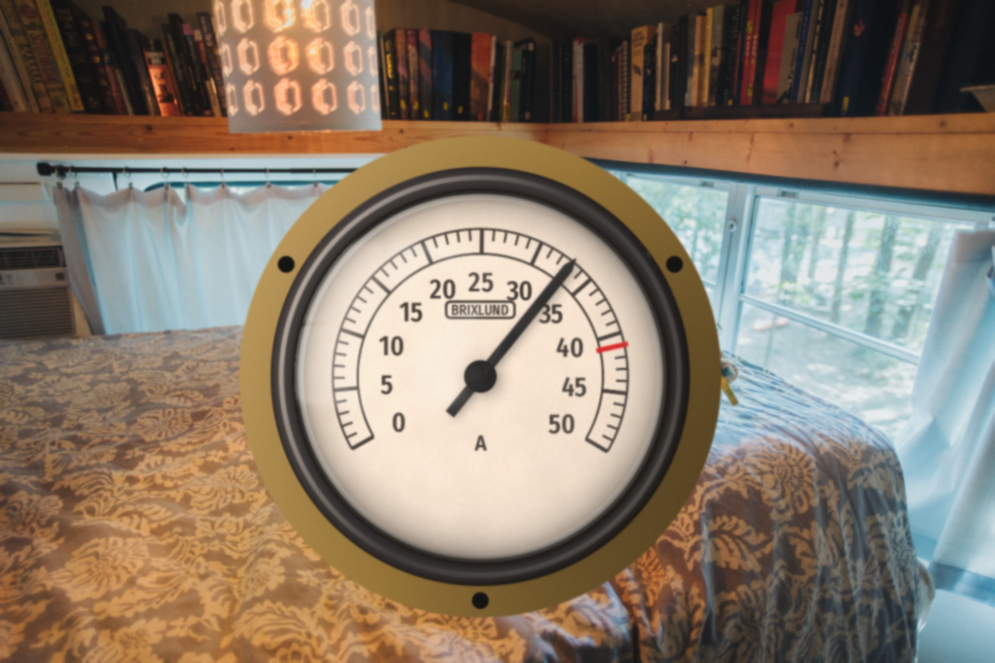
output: A 33
